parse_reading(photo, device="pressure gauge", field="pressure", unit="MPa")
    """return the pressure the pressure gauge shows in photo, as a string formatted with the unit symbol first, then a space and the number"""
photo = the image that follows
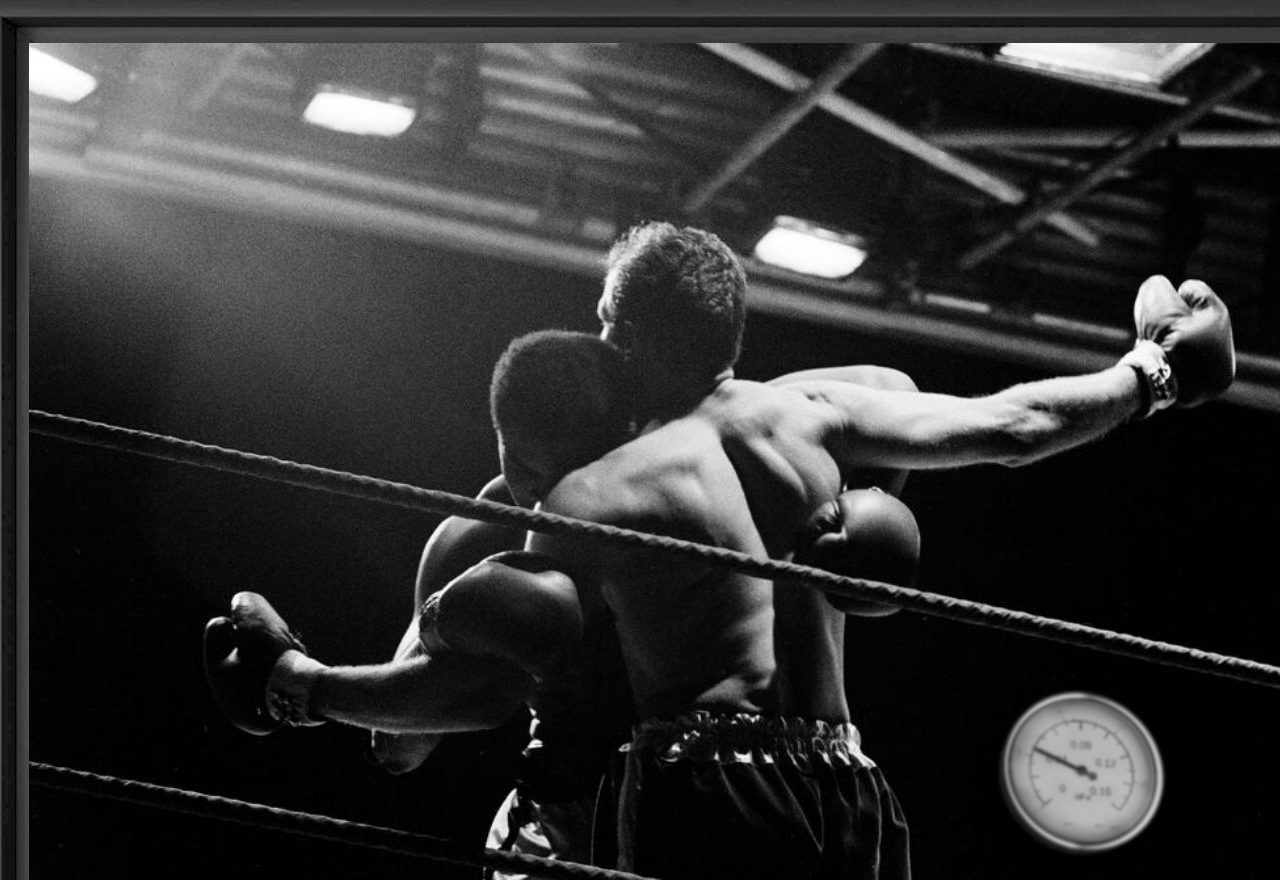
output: MPa 0.04
